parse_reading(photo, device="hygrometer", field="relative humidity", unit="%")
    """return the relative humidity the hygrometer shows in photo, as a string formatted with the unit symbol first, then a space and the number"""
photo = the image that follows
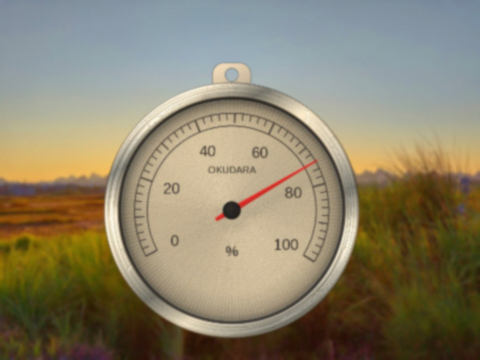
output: % 74
